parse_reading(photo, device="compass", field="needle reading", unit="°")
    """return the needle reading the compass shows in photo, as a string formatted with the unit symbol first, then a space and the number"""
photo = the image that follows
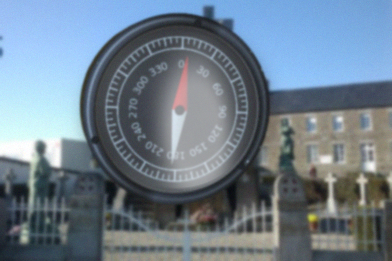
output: ° 5
